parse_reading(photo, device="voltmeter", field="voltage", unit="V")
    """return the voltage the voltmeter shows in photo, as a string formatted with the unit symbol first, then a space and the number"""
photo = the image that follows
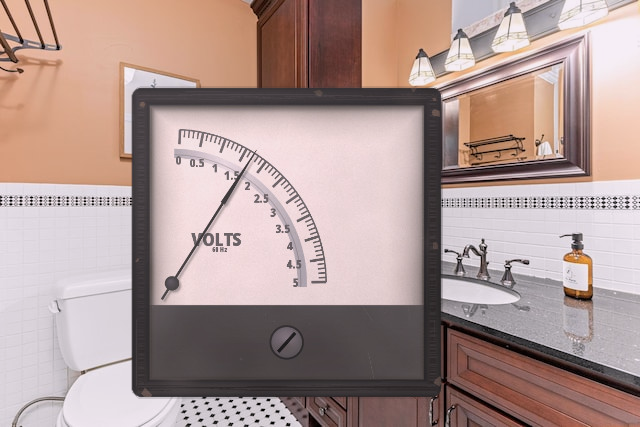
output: V 1.7
